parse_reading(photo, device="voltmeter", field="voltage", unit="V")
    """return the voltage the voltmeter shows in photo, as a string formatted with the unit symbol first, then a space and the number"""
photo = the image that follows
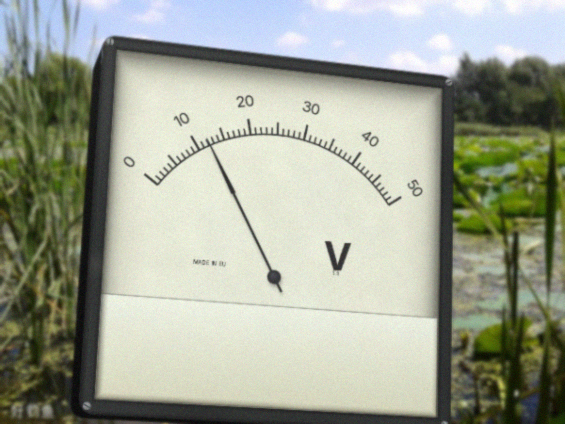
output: V 12
